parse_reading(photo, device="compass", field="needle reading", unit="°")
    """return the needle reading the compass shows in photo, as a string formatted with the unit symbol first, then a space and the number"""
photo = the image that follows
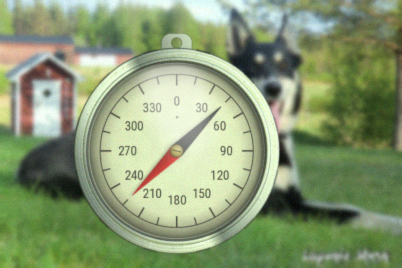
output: ° 225
